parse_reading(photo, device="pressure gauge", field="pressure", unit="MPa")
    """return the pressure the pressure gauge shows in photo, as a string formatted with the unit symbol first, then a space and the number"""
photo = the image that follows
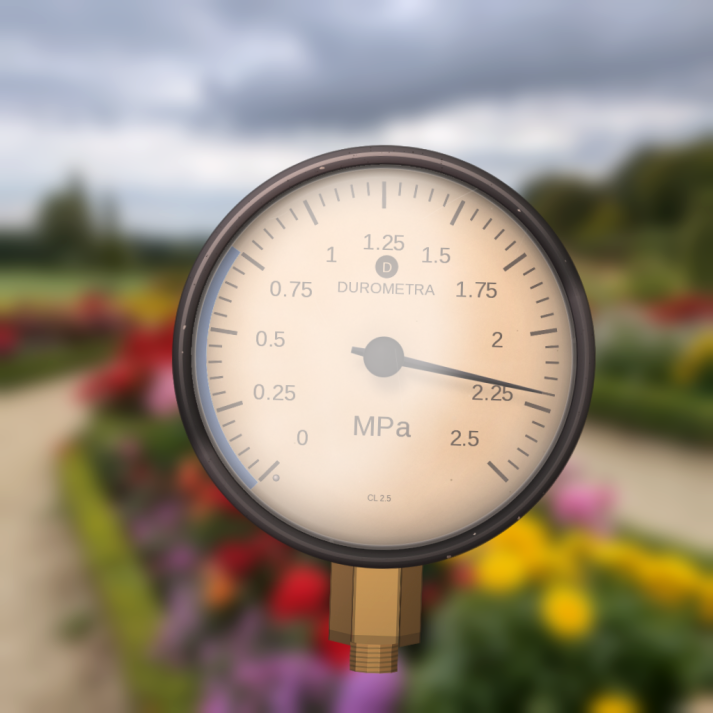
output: MPa 2.2
